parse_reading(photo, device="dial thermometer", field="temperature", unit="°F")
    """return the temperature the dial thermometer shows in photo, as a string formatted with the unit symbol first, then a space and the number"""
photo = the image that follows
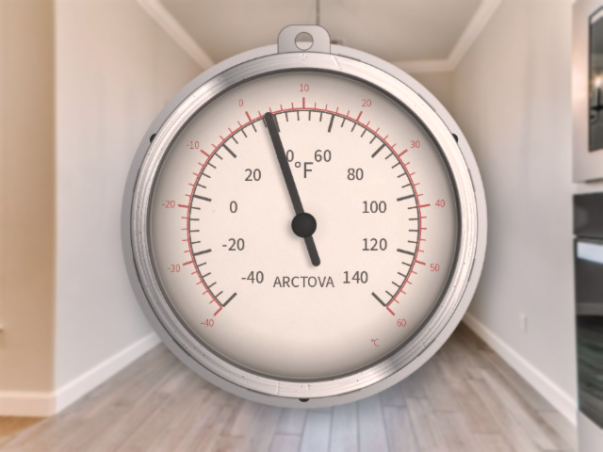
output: °F 38
